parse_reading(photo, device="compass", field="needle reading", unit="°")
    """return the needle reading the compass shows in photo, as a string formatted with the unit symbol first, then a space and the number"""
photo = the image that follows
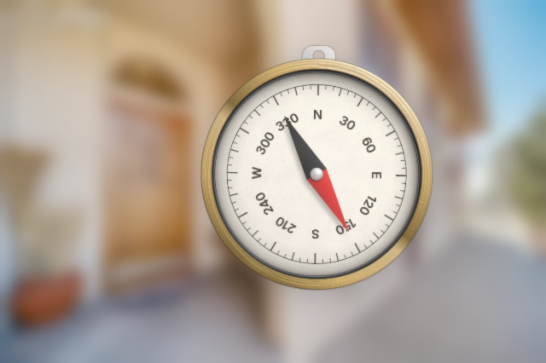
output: ° 150
